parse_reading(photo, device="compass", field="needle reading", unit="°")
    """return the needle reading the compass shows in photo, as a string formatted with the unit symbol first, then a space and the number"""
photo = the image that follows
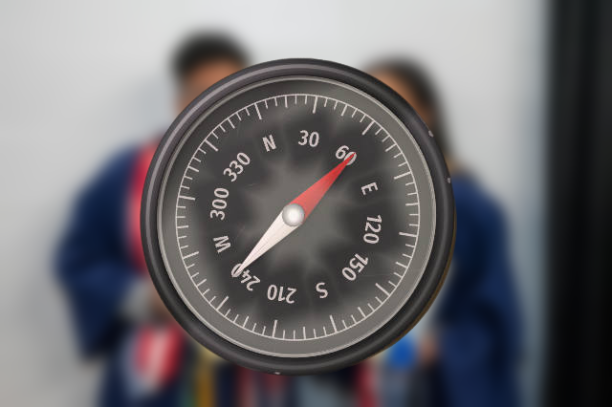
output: ° 65
